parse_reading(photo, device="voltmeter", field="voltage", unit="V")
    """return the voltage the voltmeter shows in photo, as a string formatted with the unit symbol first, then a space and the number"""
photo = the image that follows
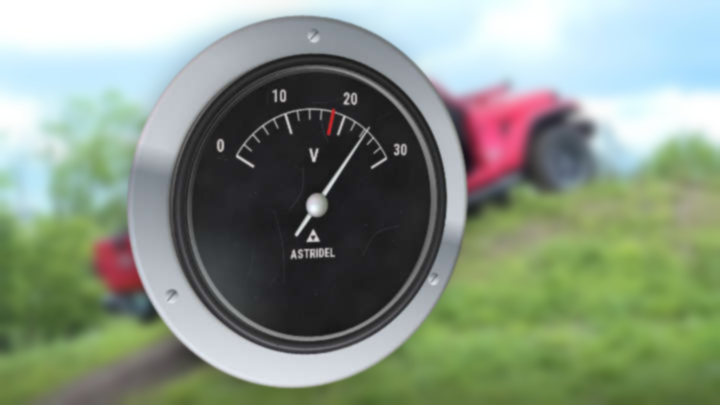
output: V 24
